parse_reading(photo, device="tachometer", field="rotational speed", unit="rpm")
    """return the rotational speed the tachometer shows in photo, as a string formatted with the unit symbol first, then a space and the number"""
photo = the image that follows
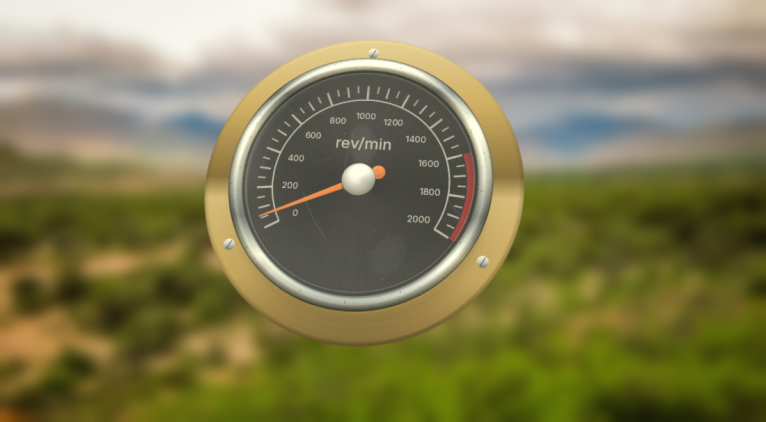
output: rpm 50
